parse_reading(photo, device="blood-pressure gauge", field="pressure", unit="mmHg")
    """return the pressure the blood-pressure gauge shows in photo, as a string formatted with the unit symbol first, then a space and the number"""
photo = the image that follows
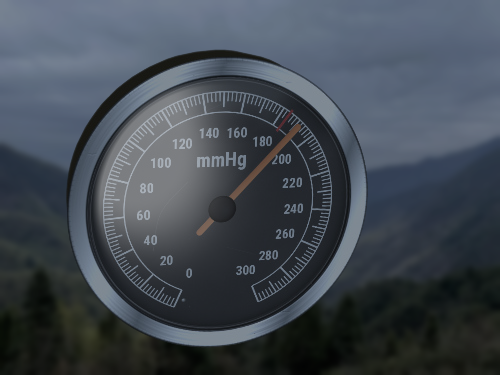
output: mmHg 190
